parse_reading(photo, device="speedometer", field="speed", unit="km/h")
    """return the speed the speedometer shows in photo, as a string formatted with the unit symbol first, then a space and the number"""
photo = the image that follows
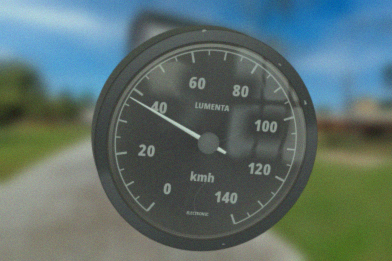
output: km/h 37.5
